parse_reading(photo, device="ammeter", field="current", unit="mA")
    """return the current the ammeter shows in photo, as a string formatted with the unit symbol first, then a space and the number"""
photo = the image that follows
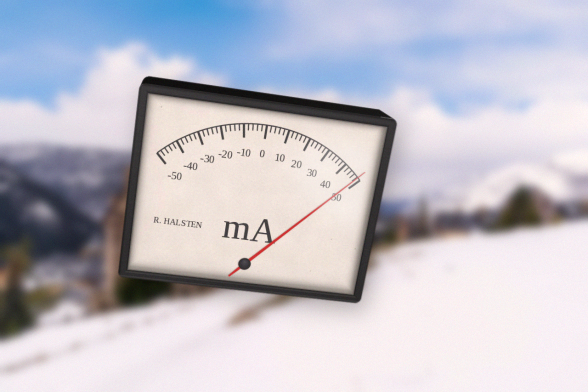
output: mA 48
